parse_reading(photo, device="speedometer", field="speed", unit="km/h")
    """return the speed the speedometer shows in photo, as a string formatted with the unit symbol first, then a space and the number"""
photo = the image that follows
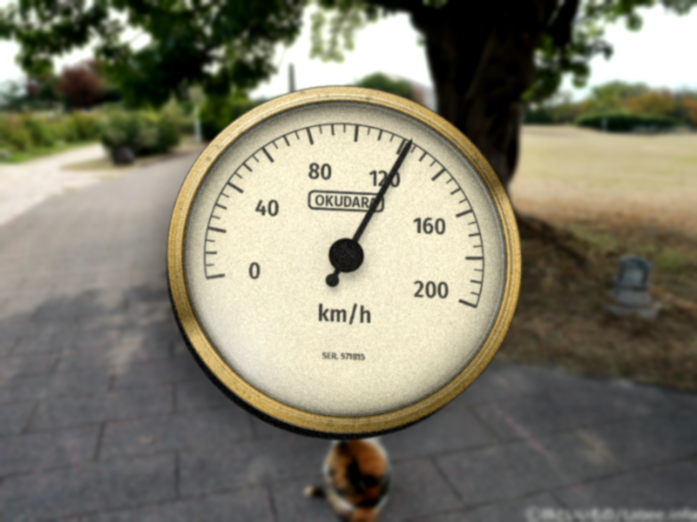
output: km/h 122.5
